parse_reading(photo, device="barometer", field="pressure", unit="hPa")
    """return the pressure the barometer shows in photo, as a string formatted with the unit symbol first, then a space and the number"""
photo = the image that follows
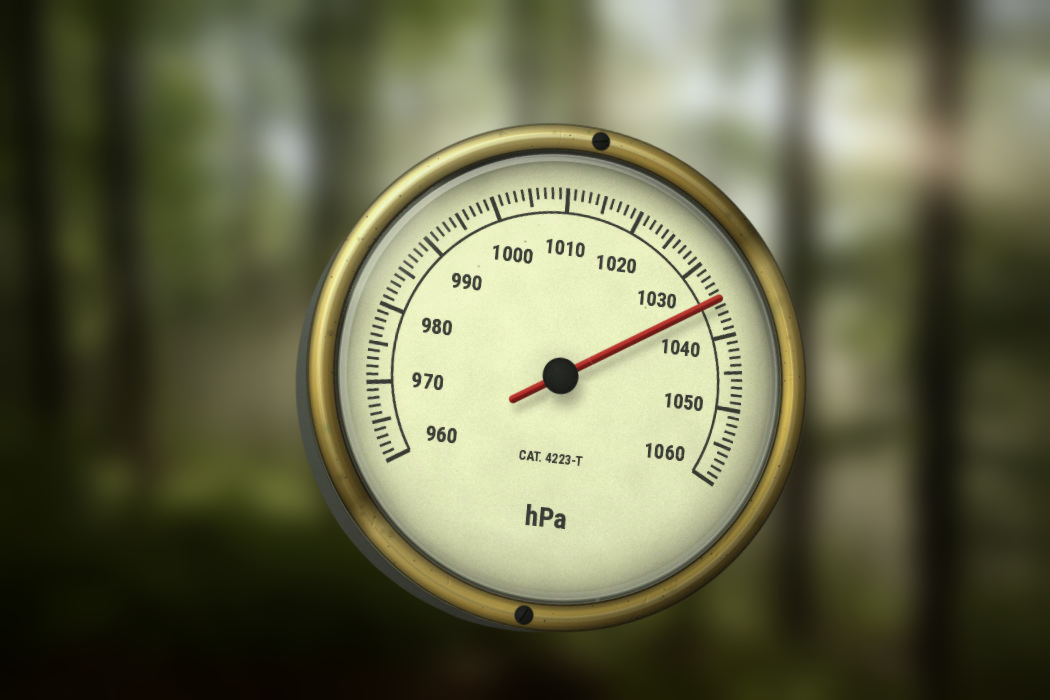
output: hPa 1035
